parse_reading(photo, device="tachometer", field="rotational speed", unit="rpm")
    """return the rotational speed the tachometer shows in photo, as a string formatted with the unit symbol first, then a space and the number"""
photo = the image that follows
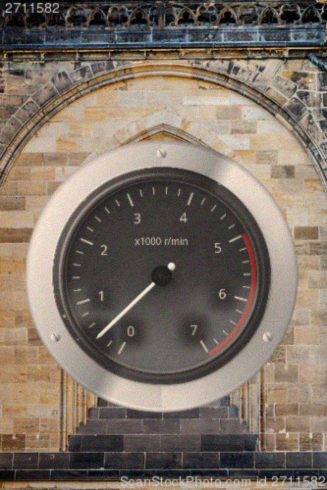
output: rpm 400
